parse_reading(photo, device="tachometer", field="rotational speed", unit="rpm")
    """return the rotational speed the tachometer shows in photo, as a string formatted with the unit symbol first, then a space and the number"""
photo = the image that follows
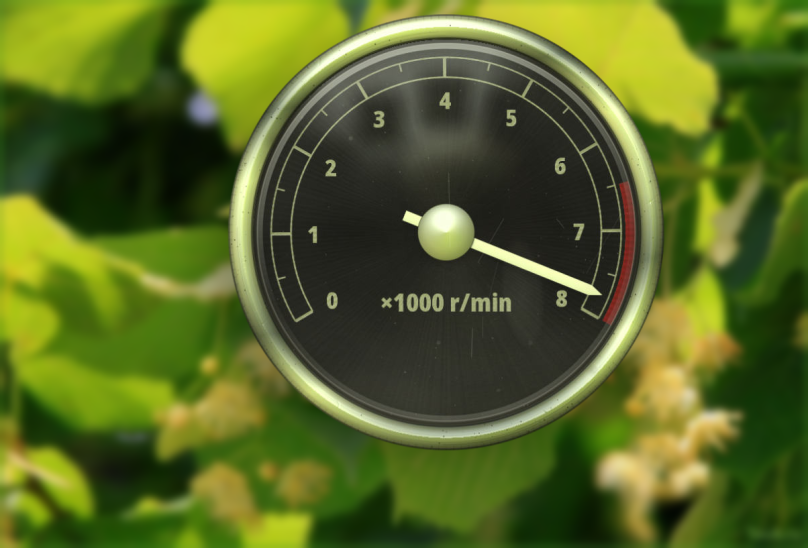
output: rpm 7750
